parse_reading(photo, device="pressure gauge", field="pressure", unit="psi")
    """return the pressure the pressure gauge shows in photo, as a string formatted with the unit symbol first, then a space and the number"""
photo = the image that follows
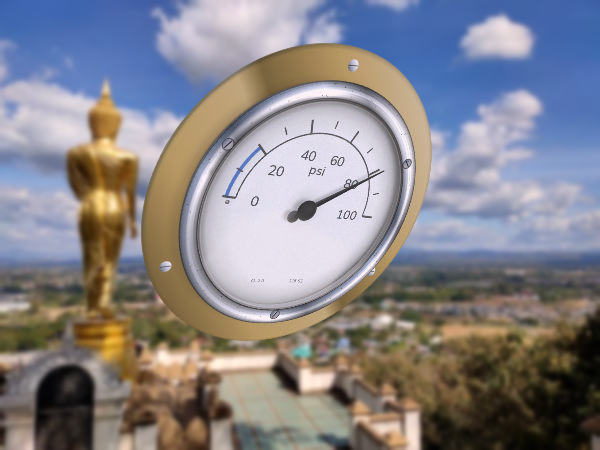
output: psi 80
